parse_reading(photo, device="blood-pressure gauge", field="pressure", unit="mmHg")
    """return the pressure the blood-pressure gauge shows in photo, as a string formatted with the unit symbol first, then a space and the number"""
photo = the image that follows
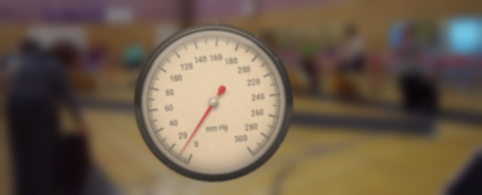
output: mmHg 10
